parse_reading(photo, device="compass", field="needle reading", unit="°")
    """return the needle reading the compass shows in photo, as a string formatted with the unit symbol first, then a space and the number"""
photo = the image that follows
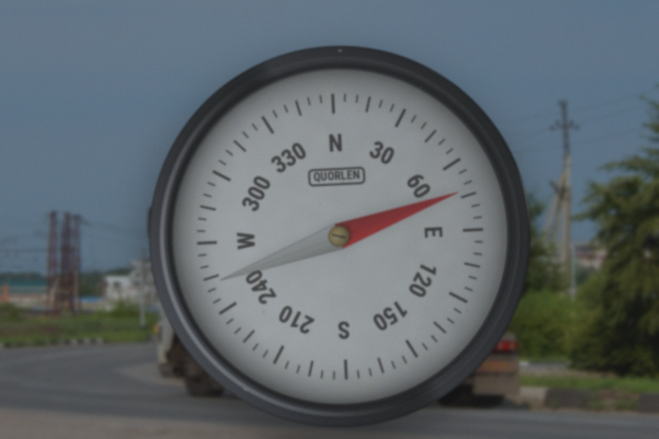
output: ° 72.5
